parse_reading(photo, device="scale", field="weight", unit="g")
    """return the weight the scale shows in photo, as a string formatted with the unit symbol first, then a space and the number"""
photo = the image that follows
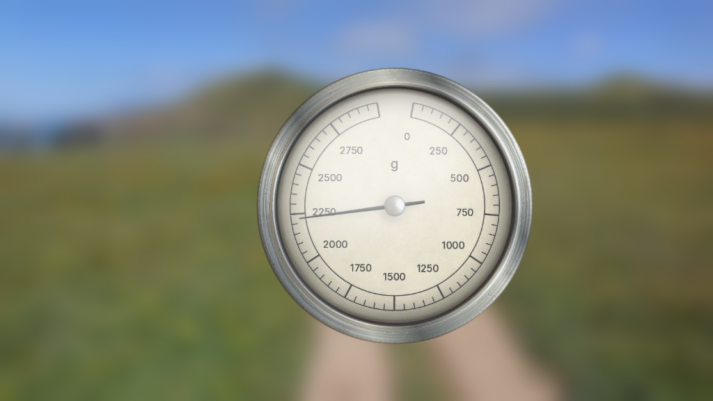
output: g 2225
